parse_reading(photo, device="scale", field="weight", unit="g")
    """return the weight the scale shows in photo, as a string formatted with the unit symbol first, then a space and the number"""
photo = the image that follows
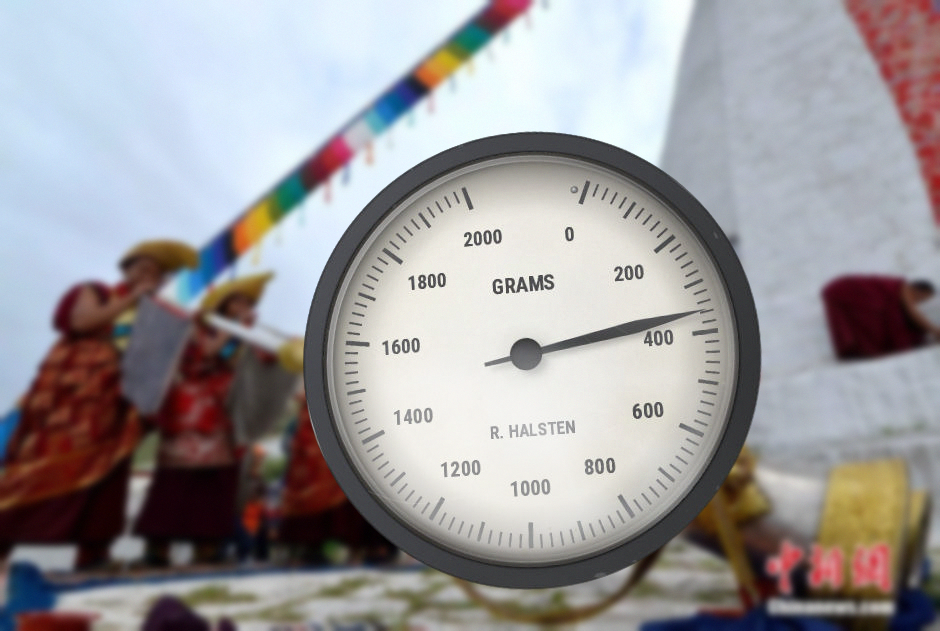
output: g 360
